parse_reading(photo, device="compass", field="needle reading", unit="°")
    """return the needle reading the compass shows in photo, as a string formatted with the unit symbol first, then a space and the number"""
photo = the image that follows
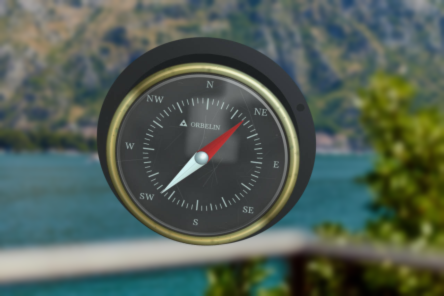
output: ° 40
